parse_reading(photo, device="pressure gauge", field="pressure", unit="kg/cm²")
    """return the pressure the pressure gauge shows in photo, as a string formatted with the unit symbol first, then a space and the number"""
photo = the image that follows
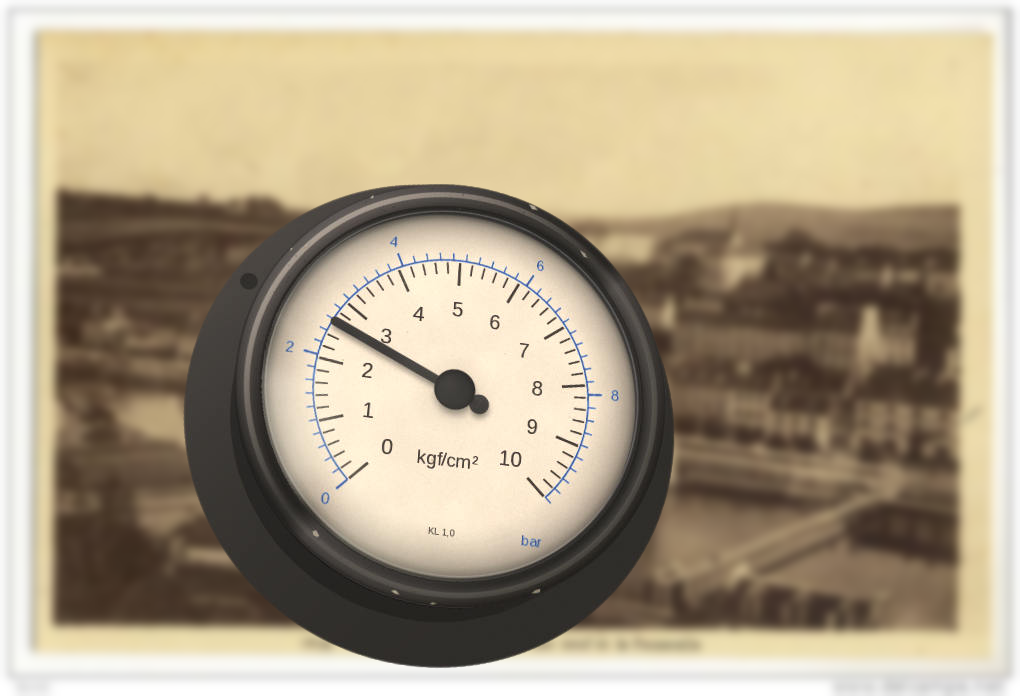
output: kg/cm² 2.6
